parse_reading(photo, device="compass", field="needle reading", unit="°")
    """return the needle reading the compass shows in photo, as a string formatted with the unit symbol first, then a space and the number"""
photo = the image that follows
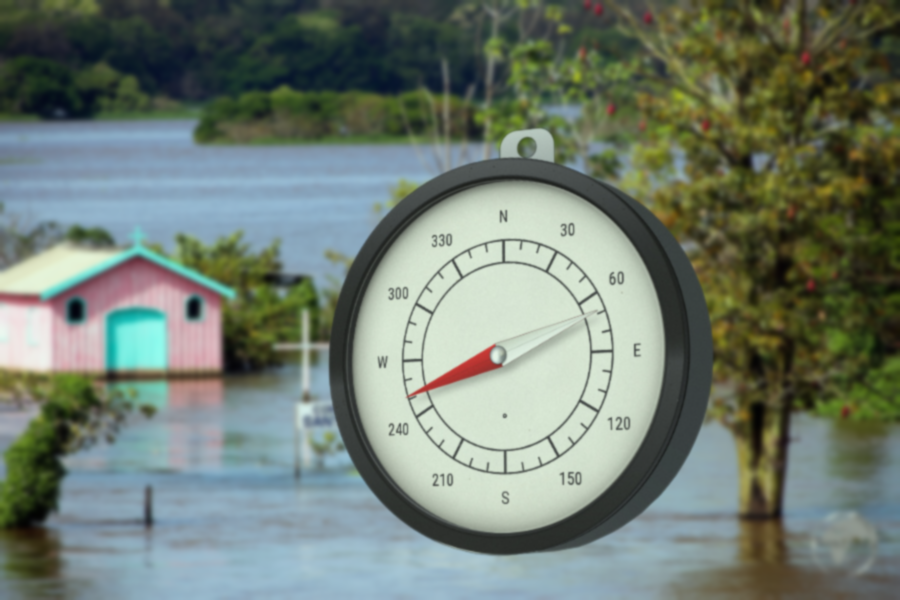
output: ° 250
